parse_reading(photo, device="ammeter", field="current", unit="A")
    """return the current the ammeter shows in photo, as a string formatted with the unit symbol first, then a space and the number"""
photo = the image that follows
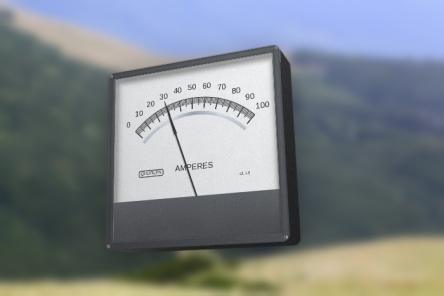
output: A 30
